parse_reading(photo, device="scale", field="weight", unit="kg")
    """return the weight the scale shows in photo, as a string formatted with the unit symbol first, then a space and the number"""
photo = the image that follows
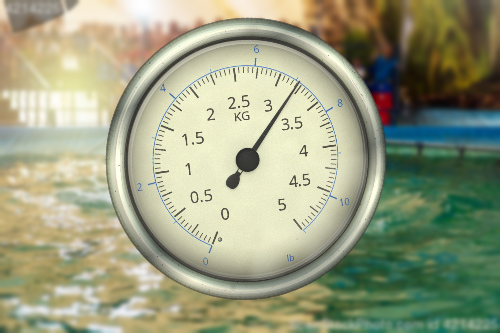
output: kg 3.2
